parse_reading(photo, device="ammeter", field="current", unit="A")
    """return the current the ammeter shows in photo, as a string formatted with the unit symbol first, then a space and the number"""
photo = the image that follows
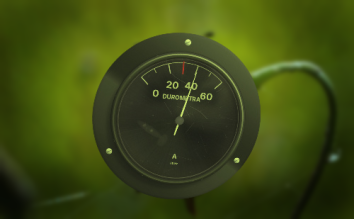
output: A 40
